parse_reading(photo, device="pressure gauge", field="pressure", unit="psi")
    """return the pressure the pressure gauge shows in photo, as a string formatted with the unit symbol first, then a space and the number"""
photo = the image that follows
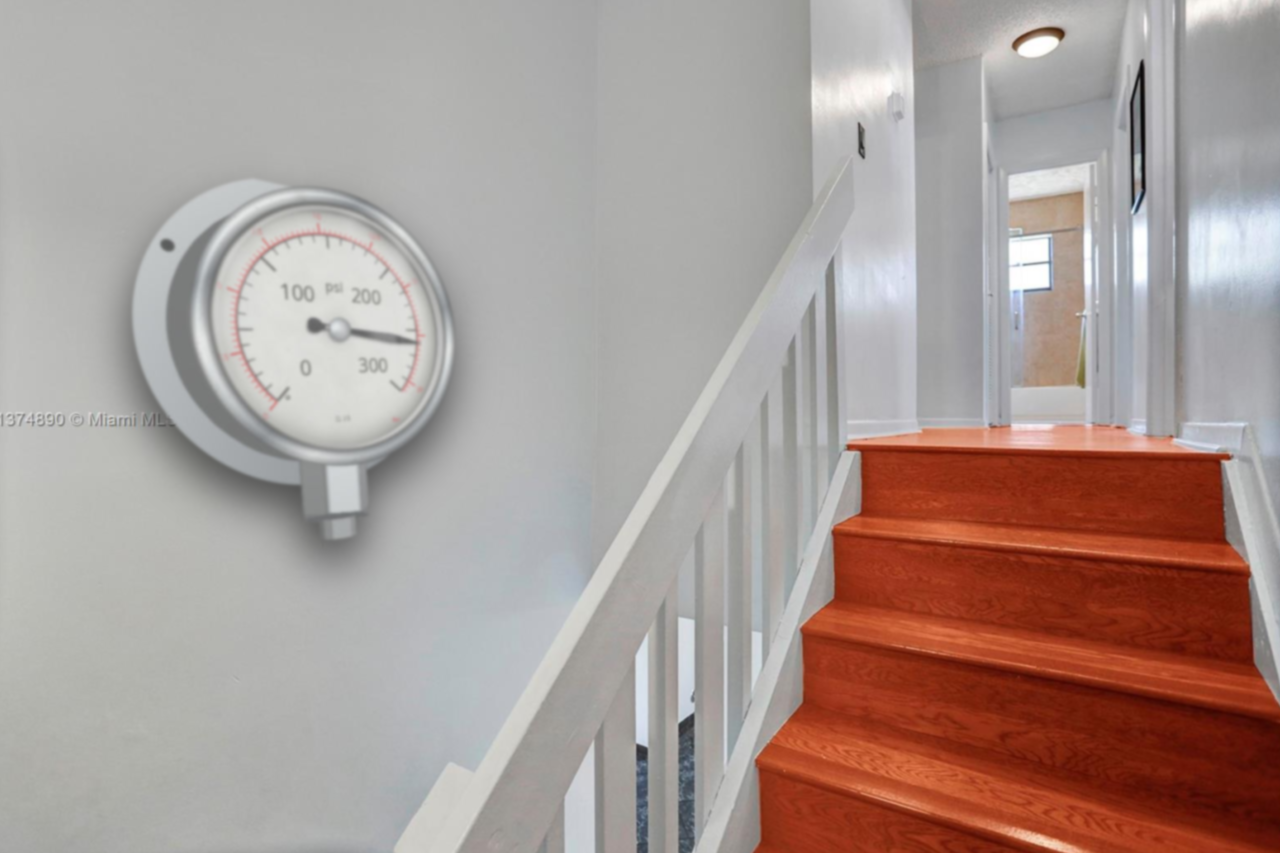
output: psi 260
